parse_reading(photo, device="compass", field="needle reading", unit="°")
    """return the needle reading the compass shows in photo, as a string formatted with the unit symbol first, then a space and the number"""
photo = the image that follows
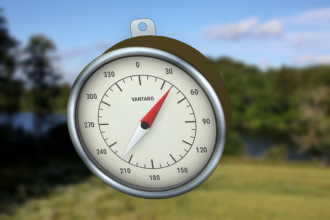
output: ° 40
